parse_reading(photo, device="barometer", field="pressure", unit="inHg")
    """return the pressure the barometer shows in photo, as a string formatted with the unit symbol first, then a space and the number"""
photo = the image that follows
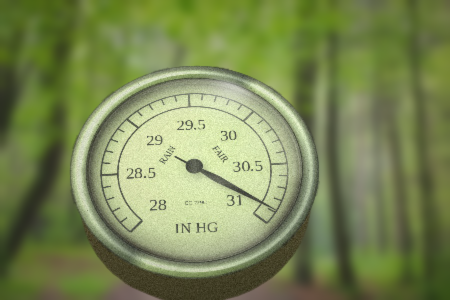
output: inHg 30.9
